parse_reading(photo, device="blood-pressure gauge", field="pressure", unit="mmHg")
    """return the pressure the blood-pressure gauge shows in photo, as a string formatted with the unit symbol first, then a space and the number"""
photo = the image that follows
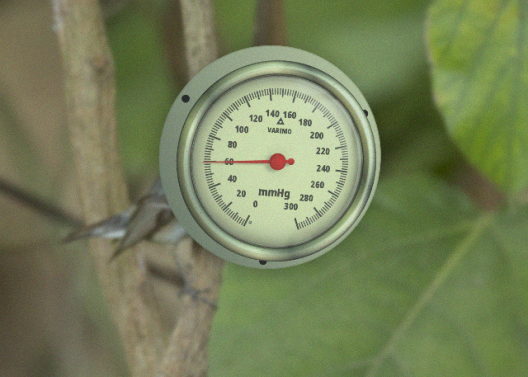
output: mmHg 60
